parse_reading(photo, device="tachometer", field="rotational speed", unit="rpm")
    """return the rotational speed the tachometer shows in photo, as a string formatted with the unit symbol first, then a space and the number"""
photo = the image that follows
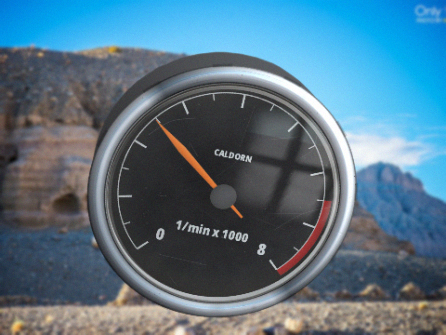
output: rpm 2500
